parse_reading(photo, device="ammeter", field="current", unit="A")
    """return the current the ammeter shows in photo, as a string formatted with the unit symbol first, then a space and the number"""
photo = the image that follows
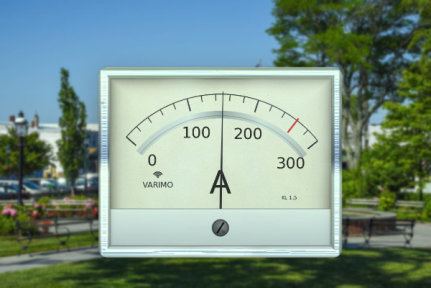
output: A 150
